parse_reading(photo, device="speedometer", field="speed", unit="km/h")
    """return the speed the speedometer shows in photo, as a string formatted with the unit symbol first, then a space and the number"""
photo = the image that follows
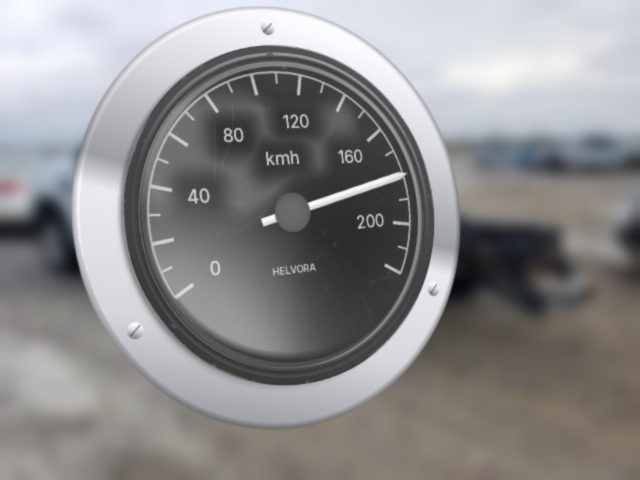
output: km/h 180
